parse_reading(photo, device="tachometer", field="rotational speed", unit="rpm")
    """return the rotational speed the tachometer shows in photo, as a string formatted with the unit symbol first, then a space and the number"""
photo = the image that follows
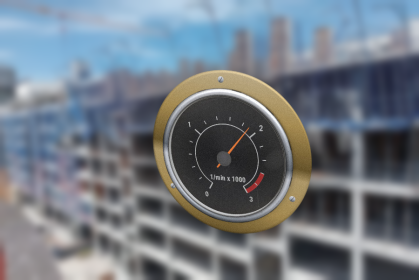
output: rpm 1900
